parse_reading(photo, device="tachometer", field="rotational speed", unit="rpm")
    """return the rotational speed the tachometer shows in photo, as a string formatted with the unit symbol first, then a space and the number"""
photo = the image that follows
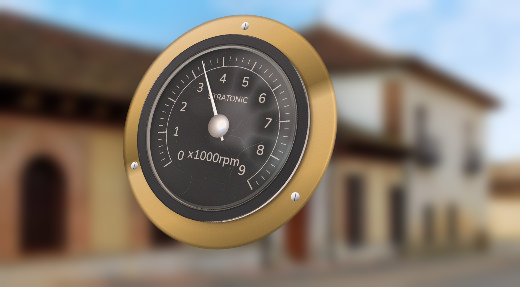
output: rpm 3400
